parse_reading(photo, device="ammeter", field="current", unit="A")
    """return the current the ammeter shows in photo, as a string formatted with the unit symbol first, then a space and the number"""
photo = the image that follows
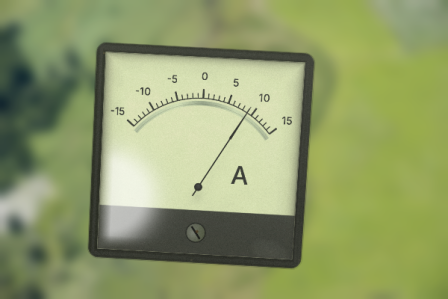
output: A 9
